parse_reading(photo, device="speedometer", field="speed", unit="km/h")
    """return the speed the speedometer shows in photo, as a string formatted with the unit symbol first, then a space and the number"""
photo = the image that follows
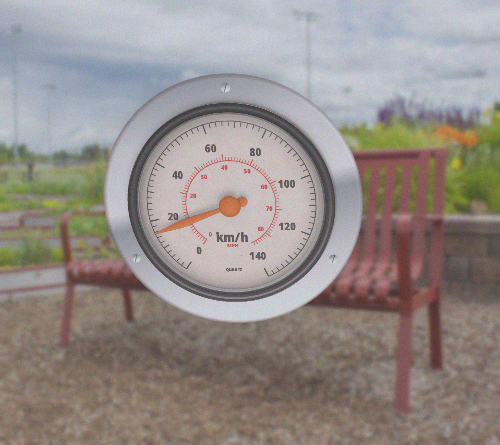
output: km/h 16
